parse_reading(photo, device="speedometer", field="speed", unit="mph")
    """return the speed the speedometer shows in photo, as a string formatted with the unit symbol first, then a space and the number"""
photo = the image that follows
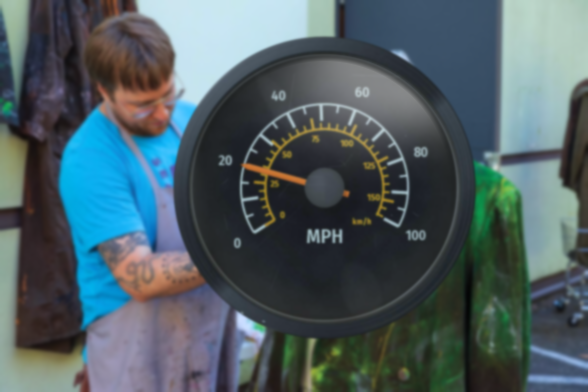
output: mph 20
